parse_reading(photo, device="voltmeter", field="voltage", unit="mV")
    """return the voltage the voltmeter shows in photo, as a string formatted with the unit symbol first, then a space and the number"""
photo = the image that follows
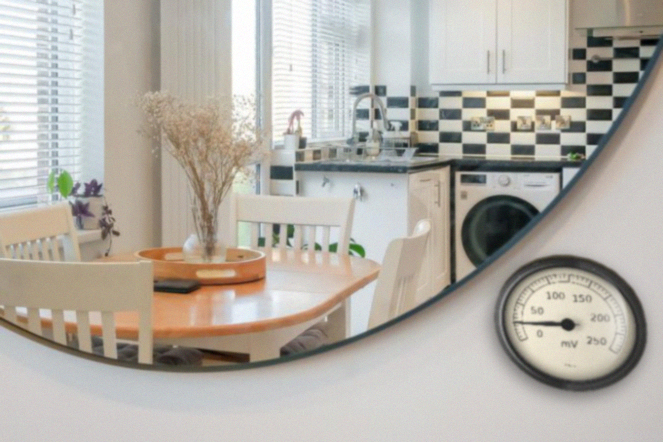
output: mV 25
